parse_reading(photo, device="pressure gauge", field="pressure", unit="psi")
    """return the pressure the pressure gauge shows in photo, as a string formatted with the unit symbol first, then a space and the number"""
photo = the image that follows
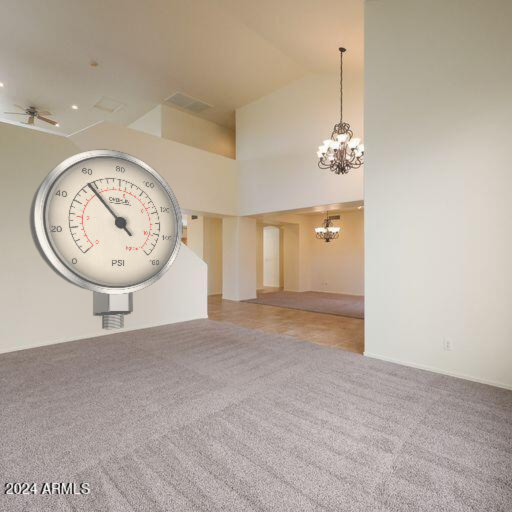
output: psi 55
